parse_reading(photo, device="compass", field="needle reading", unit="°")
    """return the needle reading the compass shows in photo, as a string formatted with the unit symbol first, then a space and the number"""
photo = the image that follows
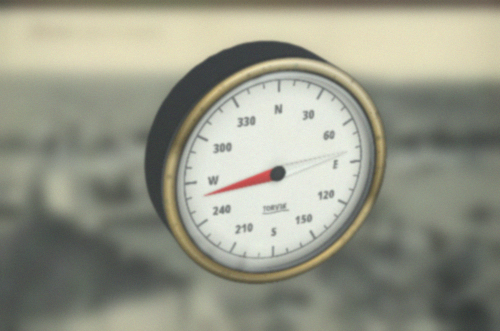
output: ° 260
